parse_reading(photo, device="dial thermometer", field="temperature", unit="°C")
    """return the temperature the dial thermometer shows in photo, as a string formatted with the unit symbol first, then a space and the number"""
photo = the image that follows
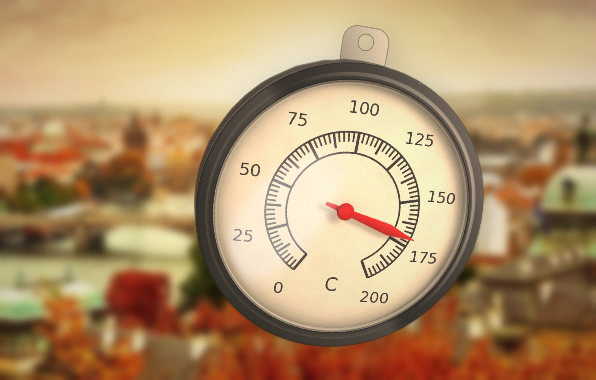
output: °C 170
